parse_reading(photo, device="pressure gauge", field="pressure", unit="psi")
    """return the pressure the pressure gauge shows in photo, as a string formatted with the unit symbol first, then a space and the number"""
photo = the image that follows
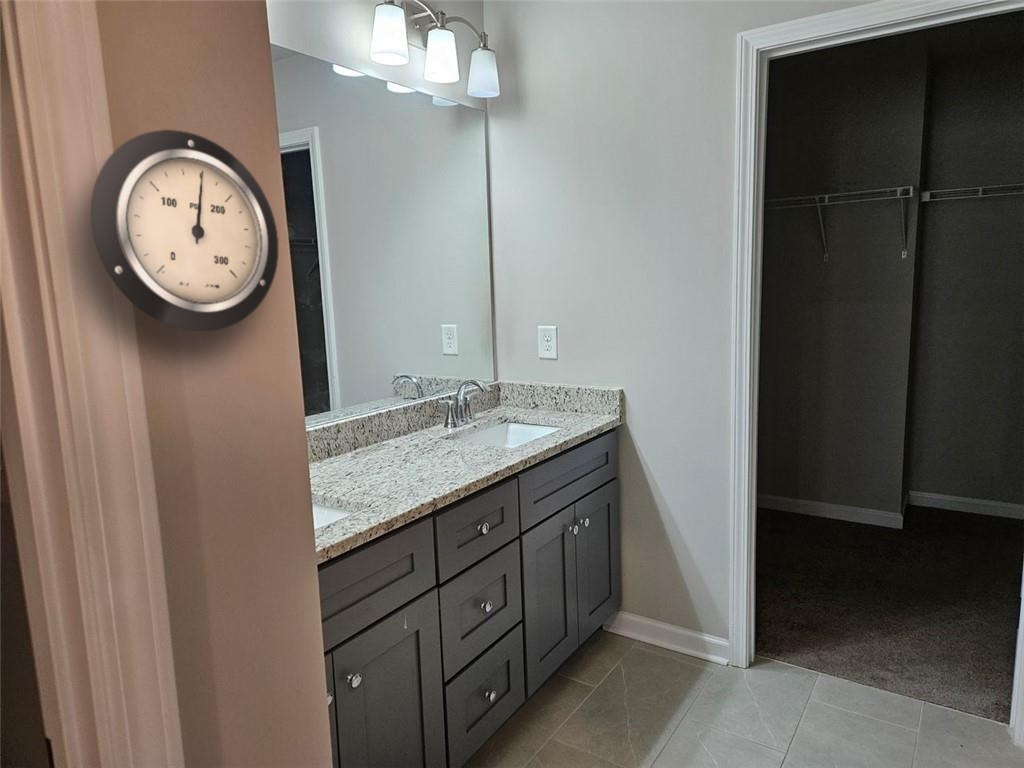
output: psi 160
